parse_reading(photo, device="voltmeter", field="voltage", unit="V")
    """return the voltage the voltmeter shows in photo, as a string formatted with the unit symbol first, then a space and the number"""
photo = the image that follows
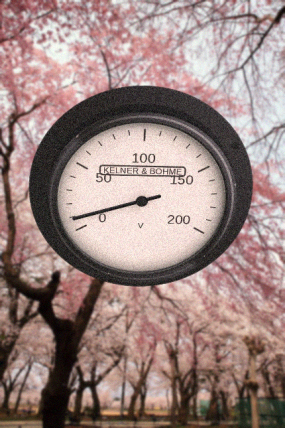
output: V 10
